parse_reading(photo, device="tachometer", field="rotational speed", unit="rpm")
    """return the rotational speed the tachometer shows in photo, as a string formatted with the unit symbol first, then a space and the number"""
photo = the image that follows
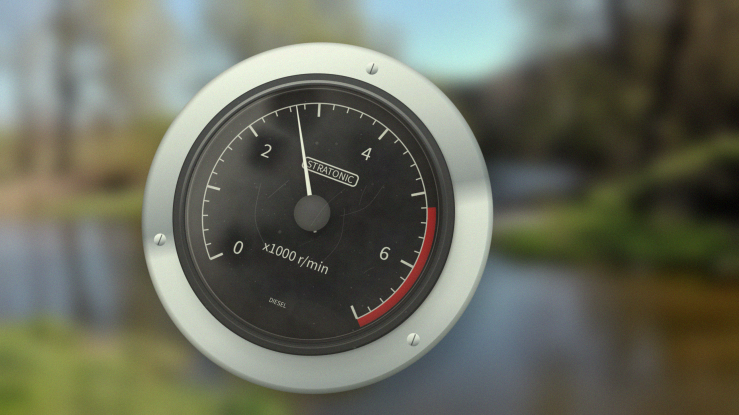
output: rpm 2700
